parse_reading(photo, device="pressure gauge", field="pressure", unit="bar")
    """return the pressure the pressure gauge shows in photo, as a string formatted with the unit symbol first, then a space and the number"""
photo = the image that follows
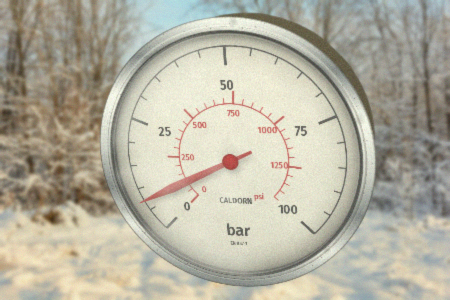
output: bar 7.5
